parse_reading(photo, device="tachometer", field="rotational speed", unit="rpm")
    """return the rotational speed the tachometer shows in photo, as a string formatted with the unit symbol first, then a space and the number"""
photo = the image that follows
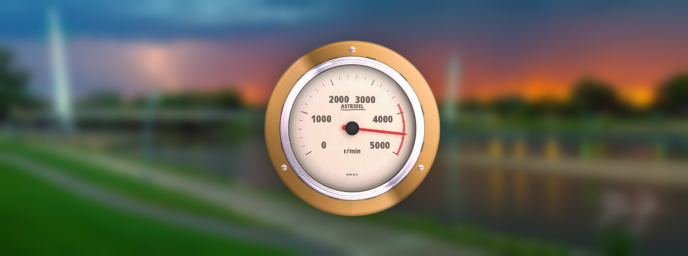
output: rpm 4500
